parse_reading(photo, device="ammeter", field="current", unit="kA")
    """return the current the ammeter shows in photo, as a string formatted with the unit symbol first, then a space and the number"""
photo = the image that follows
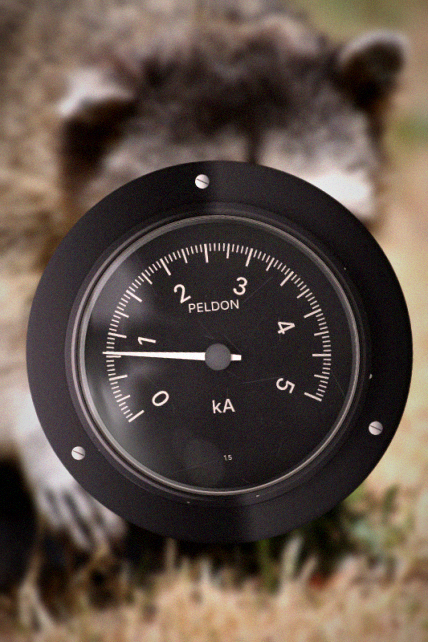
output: kA 0.8
